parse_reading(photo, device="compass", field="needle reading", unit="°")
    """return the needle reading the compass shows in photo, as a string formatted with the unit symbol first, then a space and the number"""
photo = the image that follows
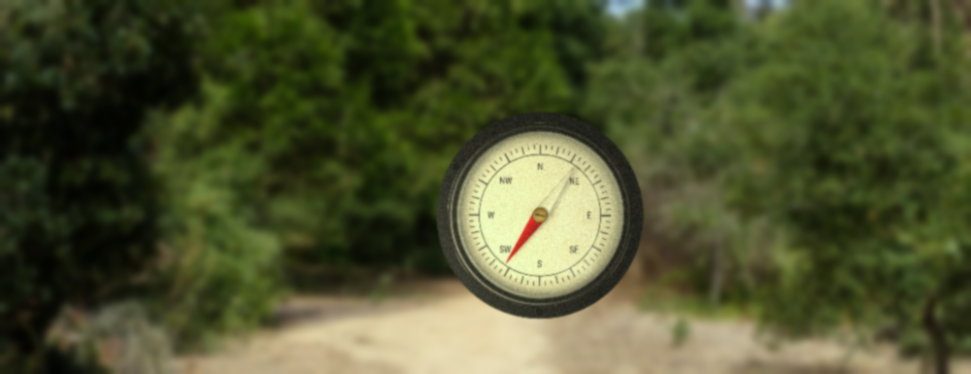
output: ° 215
